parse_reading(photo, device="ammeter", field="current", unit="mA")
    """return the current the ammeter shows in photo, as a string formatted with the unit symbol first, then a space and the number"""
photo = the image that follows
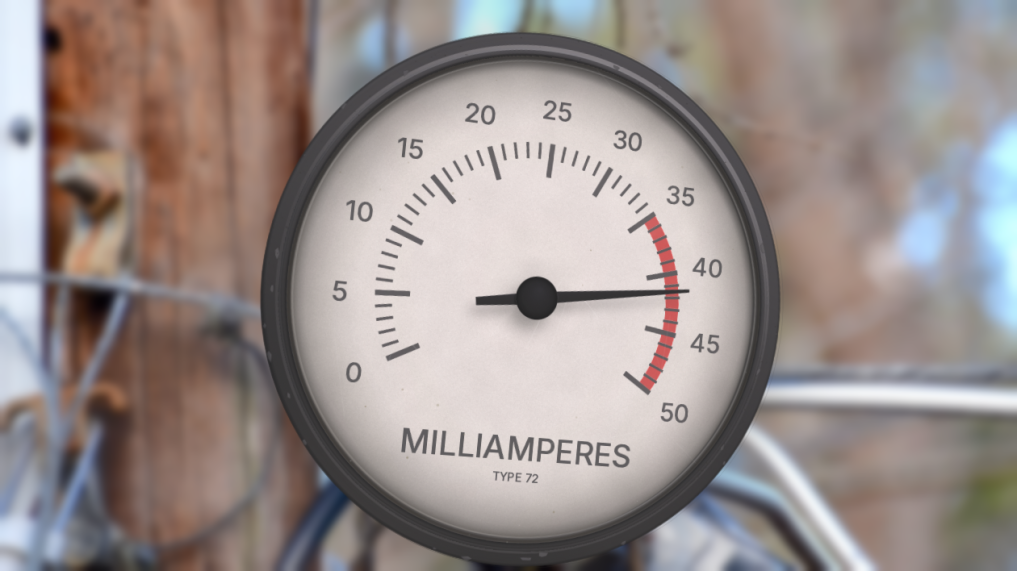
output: mA 41.5
